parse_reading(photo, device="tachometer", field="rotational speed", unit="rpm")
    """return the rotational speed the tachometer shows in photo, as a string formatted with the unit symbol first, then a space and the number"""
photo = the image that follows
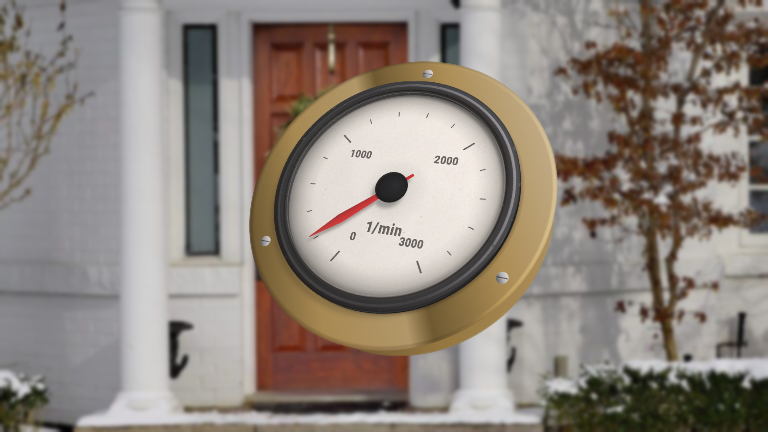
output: rpm 200
